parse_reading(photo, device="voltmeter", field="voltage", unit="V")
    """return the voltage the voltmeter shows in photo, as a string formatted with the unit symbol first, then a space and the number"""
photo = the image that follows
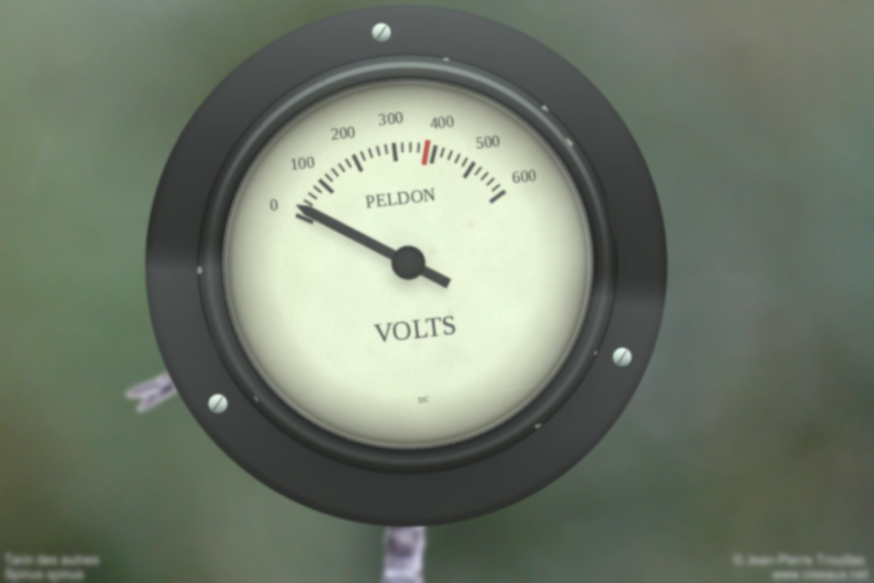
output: V 20
